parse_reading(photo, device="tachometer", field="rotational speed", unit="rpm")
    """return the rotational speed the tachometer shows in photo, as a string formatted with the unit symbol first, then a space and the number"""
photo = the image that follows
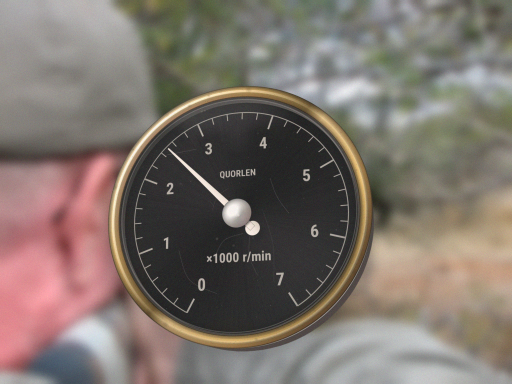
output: rpm 2500
